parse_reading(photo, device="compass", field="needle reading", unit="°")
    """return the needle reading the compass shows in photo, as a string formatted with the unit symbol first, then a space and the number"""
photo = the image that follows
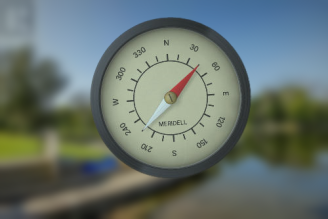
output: ° 45
